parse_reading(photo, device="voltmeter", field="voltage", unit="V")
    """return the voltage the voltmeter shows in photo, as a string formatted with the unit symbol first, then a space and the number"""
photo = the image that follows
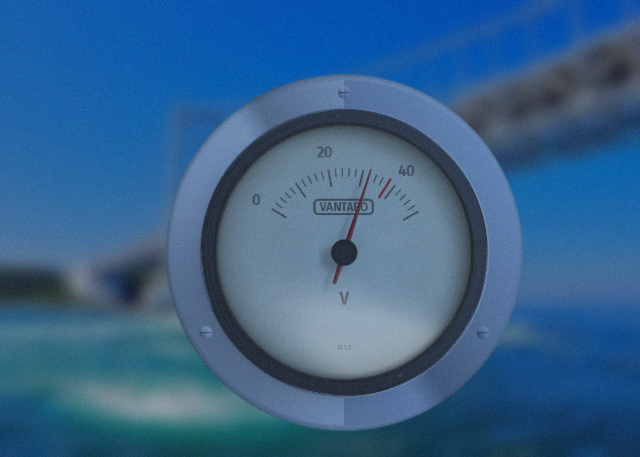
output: V 32
